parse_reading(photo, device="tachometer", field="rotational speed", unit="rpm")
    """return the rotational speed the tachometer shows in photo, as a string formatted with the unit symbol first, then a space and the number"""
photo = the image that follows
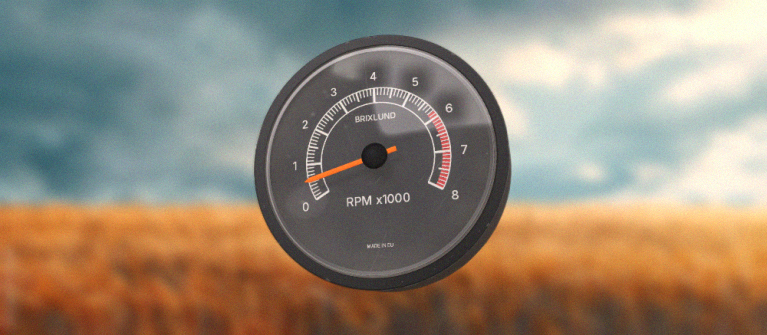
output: rpm 500
